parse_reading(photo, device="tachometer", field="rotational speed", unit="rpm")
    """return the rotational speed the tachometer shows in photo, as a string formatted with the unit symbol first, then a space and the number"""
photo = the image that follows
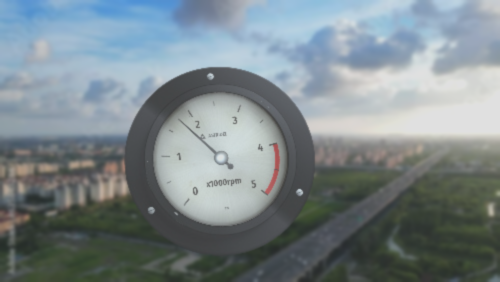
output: rpm 1750
